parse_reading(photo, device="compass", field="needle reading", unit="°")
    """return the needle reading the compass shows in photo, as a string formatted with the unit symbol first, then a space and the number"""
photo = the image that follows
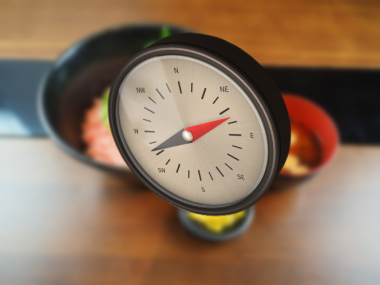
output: ° 67.5
